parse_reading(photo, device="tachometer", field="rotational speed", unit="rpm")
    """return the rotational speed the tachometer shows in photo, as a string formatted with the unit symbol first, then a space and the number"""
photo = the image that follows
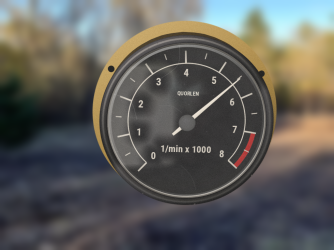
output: rpm 5500
